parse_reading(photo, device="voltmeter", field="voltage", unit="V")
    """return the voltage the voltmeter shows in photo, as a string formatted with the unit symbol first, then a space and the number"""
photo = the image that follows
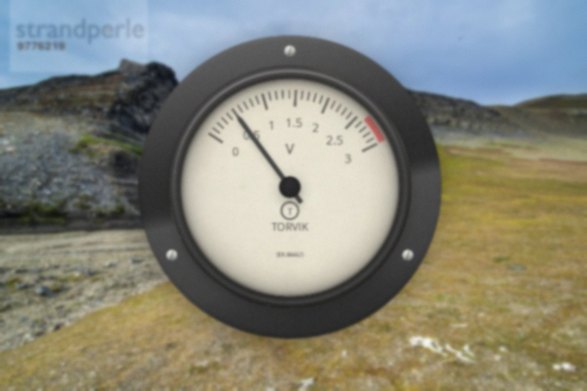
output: V 0.5
